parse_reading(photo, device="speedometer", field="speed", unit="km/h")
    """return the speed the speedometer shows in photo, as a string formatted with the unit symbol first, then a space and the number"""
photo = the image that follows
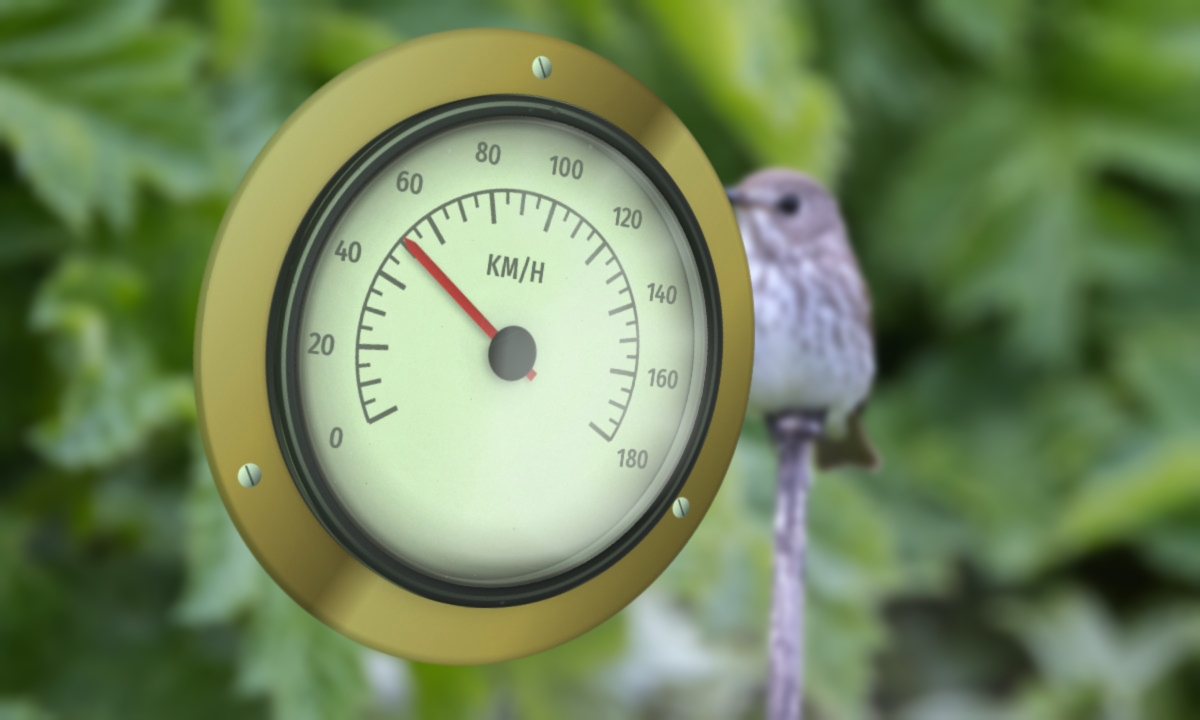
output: km/h 50
